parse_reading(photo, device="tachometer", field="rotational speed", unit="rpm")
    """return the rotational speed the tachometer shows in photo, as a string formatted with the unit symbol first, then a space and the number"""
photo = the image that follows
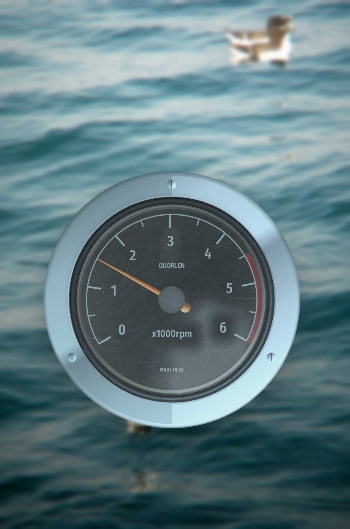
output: rpm 1500
